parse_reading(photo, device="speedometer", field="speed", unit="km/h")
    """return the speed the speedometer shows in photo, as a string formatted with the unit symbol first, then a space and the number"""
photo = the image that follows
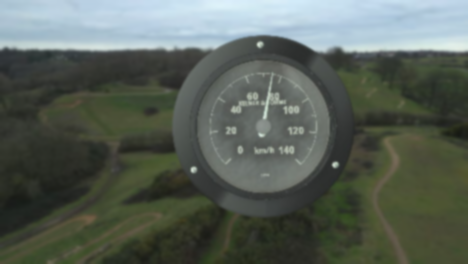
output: km/h 75
